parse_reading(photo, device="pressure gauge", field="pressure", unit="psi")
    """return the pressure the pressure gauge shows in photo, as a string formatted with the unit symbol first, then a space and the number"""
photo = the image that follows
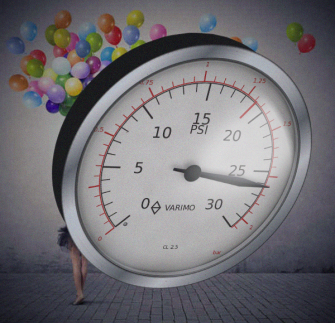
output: psi 26
